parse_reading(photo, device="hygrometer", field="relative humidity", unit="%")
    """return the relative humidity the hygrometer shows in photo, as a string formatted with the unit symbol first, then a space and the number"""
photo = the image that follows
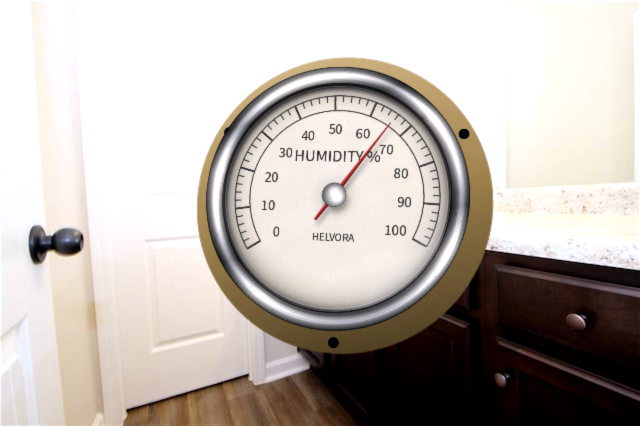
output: % 66
